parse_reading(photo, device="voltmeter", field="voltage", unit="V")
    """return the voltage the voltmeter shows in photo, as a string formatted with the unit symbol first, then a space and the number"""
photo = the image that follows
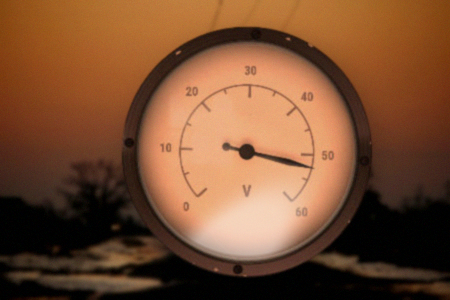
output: V 52.5
